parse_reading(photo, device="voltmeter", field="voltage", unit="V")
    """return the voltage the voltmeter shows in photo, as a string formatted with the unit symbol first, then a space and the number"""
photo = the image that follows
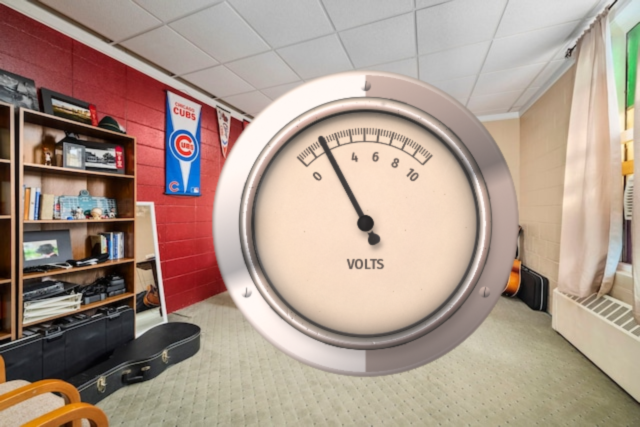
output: V 2
